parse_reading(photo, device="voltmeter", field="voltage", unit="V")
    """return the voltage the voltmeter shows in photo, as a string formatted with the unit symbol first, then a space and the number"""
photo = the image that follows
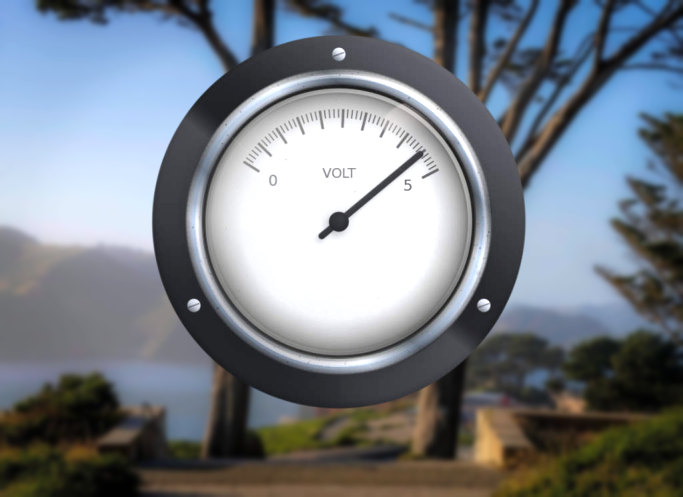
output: V 4.5
